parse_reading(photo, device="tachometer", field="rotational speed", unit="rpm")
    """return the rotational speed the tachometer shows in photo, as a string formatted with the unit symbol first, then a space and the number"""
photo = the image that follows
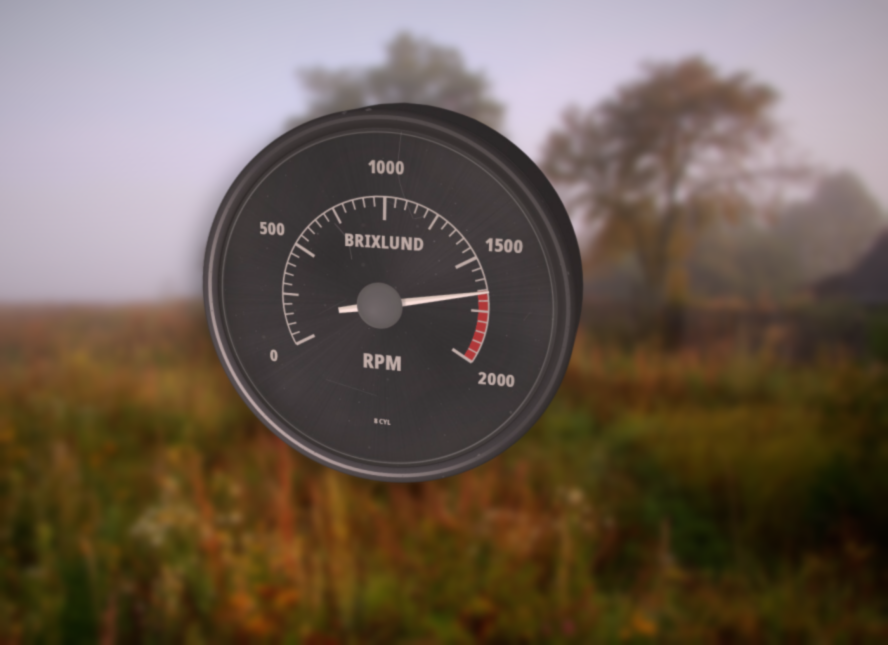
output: rpm 1650
